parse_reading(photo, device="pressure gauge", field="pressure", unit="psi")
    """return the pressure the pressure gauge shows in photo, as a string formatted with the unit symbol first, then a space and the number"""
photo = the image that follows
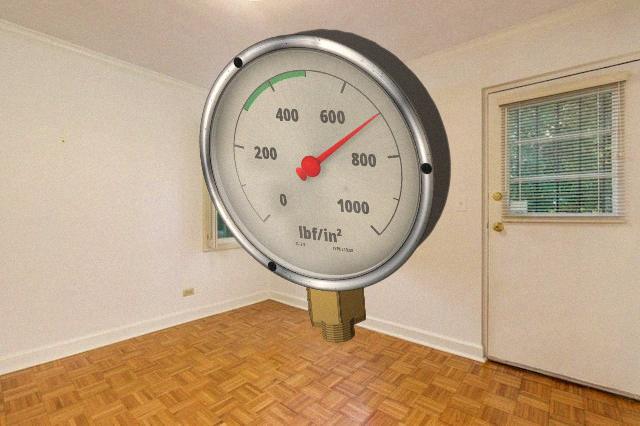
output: psi 700
